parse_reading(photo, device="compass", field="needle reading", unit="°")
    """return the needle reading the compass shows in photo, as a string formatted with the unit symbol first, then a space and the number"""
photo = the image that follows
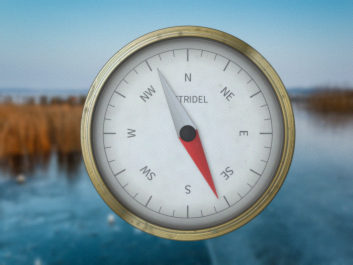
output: ° 155
